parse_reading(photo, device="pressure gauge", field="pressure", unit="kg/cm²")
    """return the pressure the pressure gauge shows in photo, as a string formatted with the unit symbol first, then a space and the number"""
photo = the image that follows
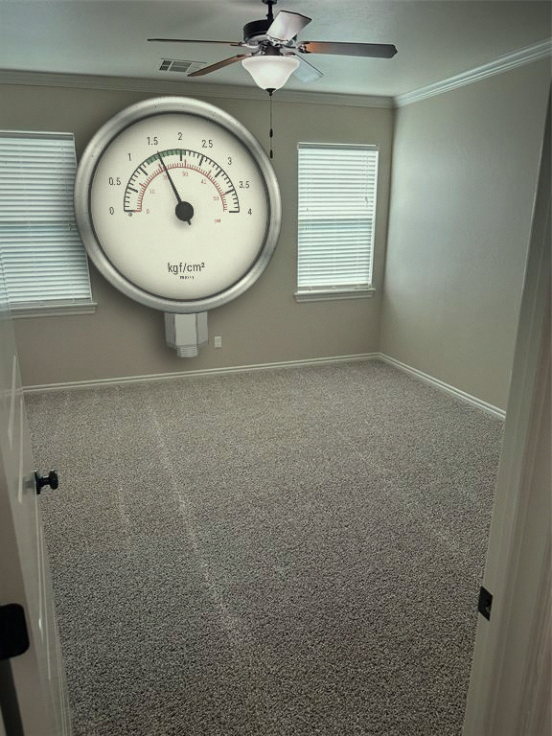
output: kg/cm² 1.5
